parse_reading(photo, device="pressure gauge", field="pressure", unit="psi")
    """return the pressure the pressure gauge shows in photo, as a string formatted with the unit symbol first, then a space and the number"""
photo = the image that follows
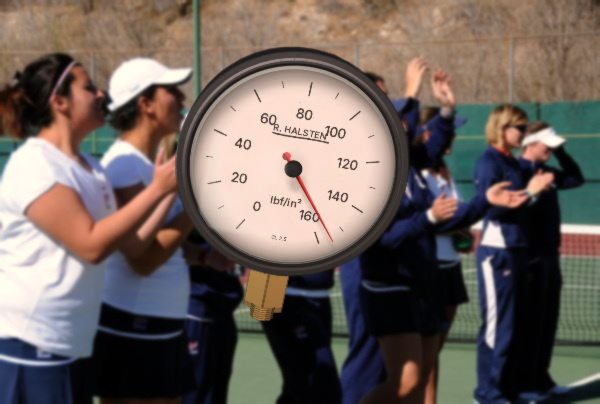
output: psi 155
